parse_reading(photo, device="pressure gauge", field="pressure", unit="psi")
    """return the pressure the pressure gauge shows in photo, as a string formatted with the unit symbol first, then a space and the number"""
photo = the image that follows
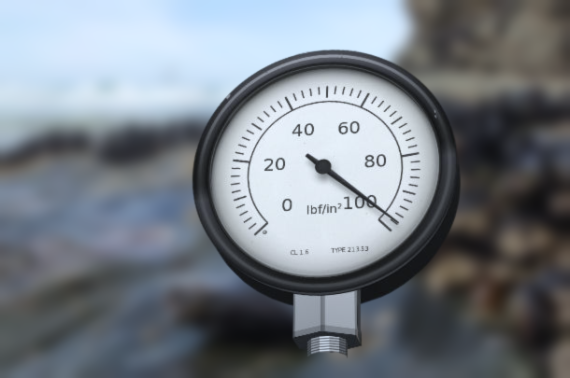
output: psi 98
